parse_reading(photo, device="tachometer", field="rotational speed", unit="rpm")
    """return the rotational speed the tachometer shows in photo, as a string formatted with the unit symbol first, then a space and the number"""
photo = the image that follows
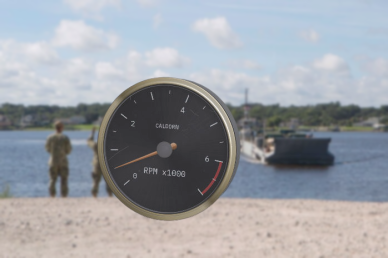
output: rpm 500
